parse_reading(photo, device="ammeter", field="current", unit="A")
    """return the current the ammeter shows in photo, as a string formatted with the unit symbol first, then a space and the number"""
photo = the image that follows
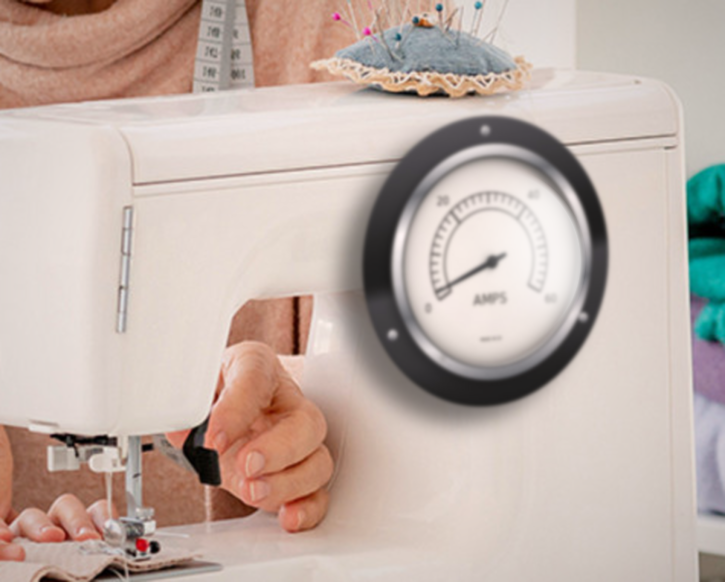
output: A 2
